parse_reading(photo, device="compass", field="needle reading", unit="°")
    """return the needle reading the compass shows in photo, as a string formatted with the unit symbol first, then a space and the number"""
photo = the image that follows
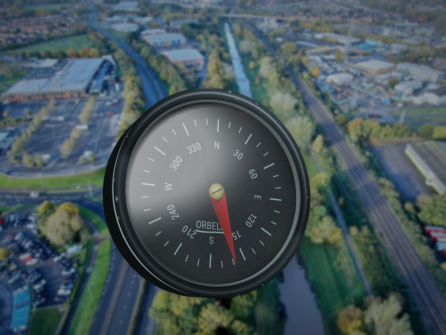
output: ° 160
